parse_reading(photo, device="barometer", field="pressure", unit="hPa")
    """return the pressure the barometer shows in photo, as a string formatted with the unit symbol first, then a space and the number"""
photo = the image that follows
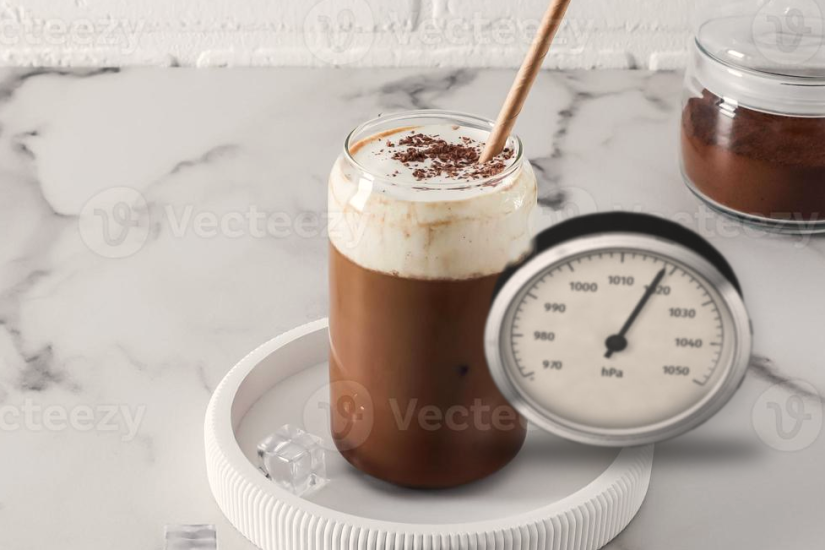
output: hPa 1018
